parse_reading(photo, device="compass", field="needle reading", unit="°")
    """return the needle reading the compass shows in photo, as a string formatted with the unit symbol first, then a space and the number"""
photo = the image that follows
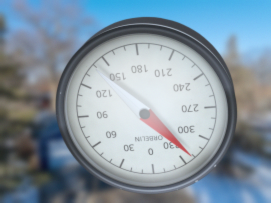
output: ° 320
